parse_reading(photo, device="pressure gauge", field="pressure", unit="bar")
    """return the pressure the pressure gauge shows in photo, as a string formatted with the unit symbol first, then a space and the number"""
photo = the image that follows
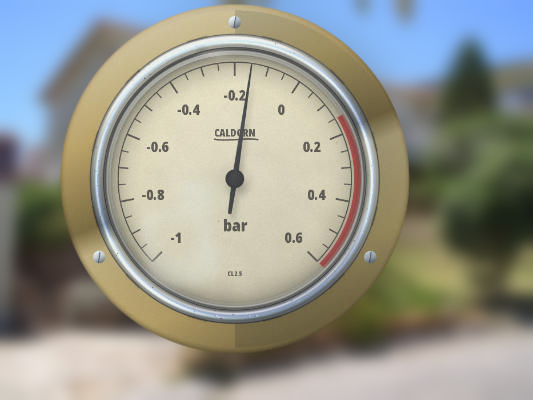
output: bar -0.15
